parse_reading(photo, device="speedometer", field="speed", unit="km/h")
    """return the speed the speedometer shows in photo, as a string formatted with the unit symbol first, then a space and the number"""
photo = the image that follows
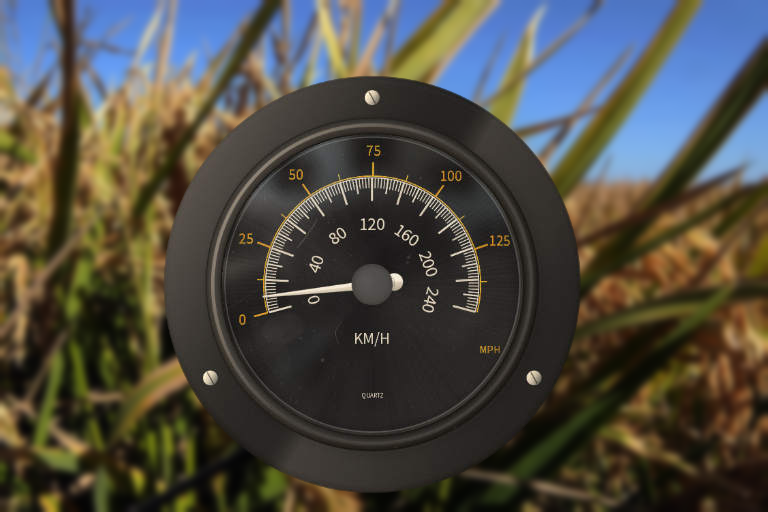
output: km/h 10
